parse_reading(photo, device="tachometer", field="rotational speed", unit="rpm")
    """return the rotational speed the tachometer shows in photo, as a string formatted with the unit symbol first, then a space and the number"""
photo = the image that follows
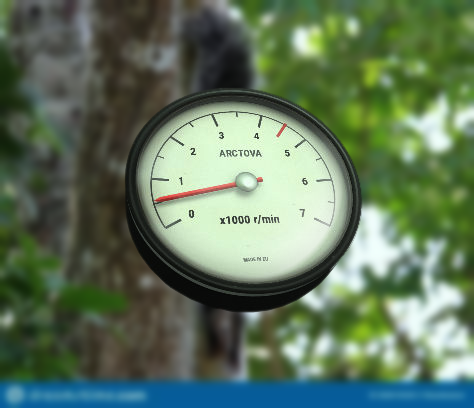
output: rpm 500
